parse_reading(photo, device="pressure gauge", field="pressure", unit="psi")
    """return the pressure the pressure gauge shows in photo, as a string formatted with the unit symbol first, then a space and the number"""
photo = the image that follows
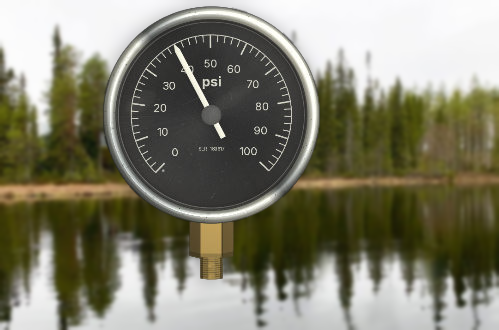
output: psi 40
